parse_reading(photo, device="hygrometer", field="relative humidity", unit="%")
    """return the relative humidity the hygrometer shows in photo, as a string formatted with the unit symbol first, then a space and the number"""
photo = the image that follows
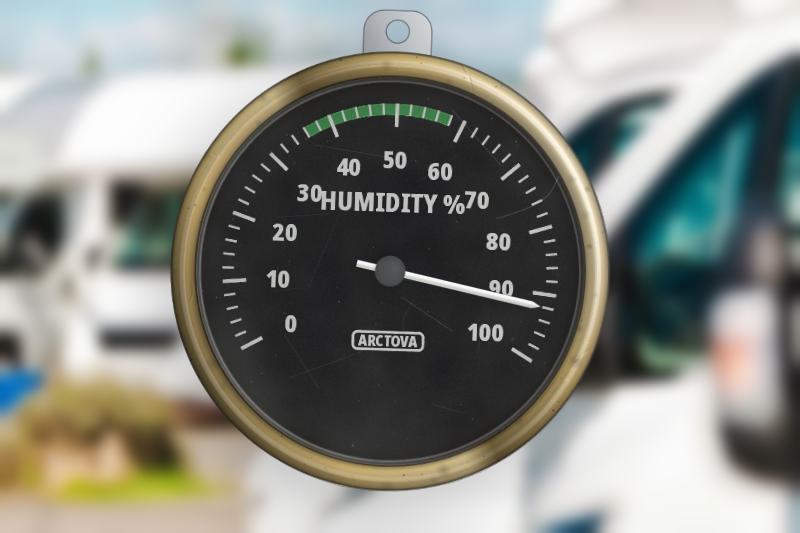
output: % 92
